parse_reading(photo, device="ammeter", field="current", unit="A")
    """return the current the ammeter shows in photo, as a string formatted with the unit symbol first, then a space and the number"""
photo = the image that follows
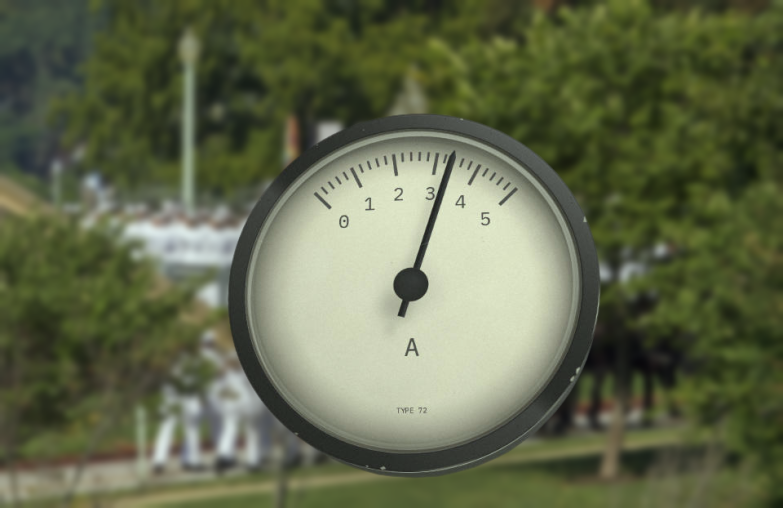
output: A 3.4
